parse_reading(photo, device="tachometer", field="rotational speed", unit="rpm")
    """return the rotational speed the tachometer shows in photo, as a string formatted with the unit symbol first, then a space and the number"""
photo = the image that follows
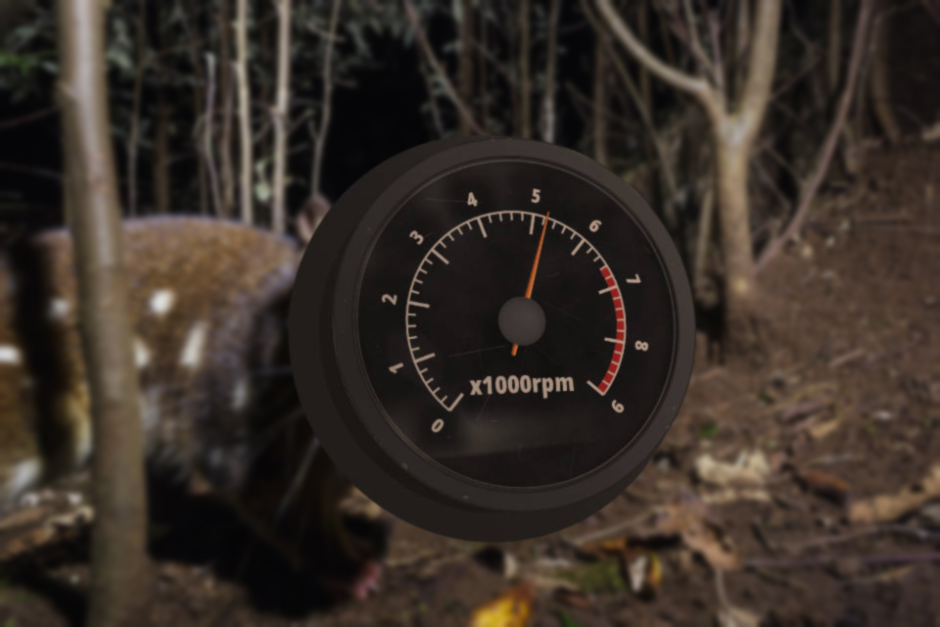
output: rpm 5200
